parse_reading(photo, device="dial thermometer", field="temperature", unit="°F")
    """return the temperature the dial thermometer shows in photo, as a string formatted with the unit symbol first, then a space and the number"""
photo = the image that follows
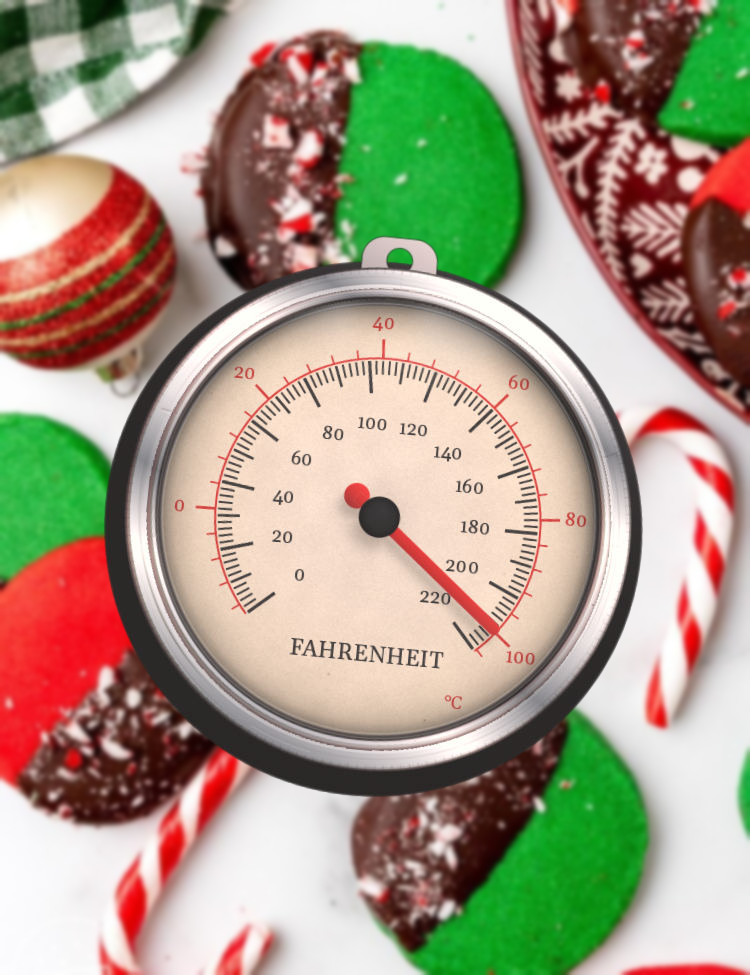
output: °F 212
